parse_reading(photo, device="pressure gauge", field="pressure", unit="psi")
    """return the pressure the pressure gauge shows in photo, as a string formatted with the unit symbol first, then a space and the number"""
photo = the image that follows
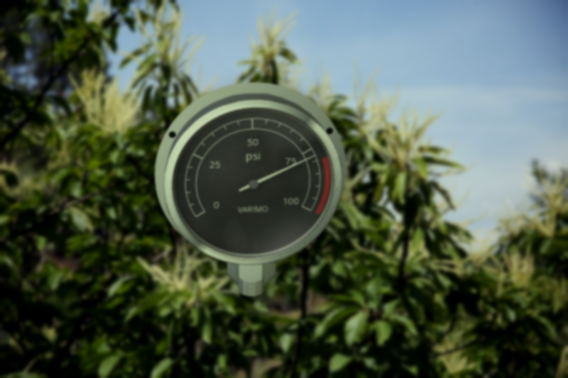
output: psi 77.5
